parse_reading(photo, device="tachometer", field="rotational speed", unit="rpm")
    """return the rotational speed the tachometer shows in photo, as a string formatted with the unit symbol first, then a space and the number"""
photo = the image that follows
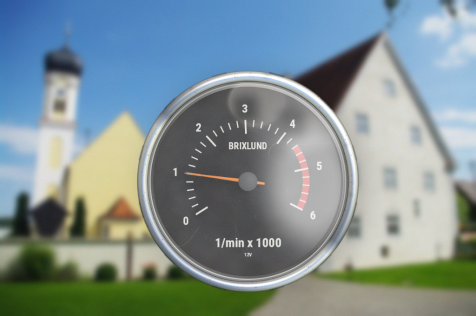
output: rpm 1000
